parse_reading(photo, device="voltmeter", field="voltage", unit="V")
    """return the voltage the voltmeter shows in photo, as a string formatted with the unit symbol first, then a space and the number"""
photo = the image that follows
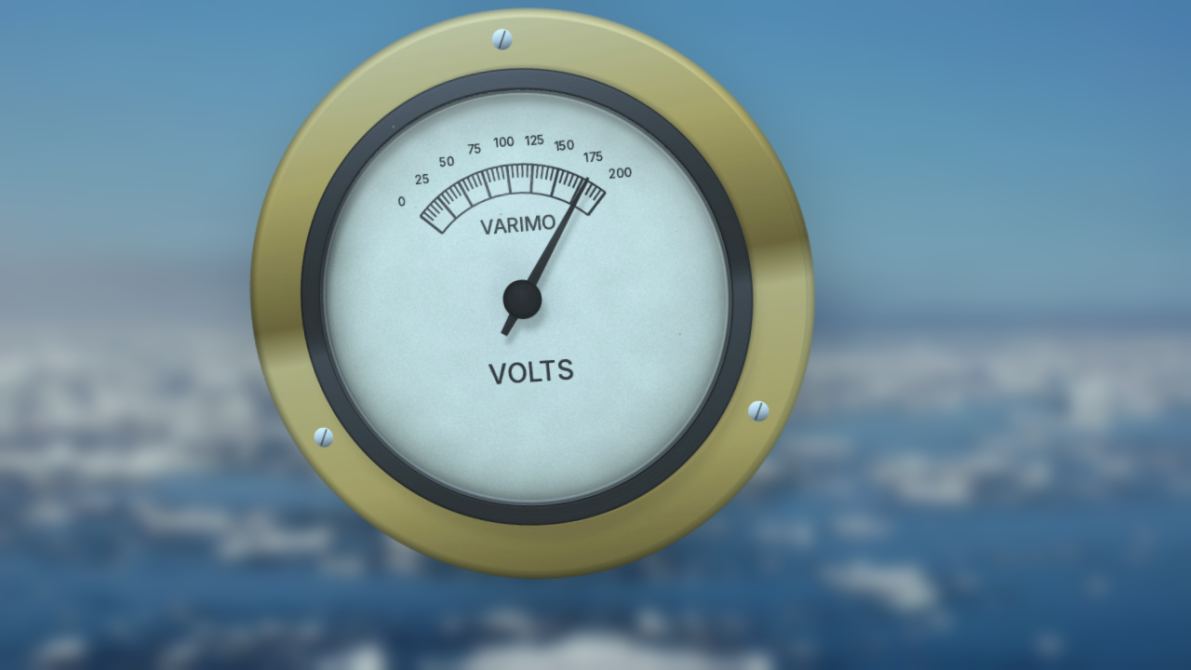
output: V 180
